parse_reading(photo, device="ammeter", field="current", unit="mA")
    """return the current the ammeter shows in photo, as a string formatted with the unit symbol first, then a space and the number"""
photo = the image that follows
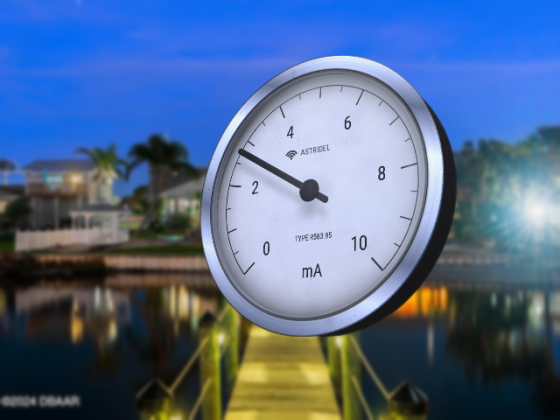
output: mA 2.75
